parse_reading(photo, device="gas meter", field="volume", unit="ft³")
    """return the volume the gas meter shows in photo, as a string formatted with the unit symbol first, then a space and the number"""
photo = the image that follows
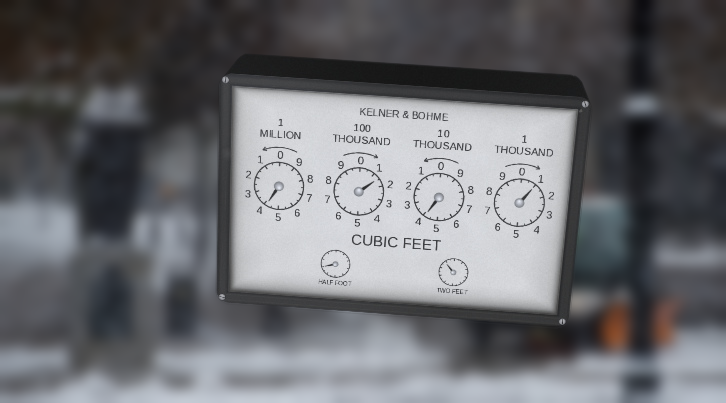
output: ft³ 414100
